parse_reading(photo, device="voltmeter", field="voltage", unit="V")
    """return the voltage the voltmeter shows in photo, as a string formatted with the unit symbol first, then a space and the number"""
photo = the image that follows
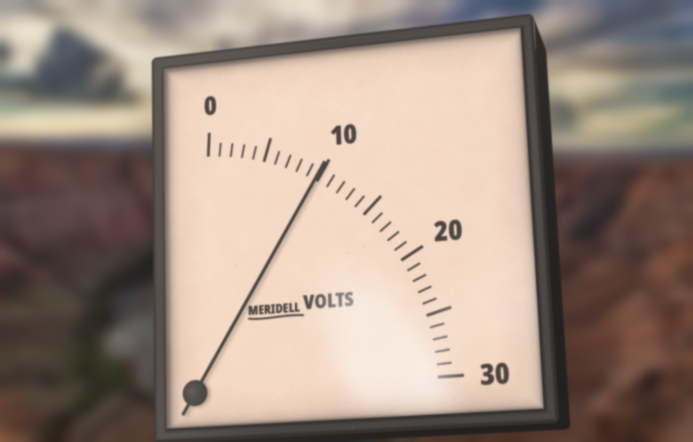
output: V 10
